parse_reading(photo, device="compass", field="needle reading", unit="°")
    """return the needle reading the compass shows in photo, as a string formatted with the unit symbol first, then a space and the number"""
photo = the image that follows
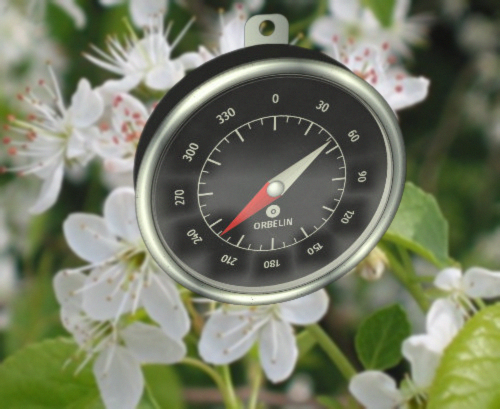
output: ° 230
